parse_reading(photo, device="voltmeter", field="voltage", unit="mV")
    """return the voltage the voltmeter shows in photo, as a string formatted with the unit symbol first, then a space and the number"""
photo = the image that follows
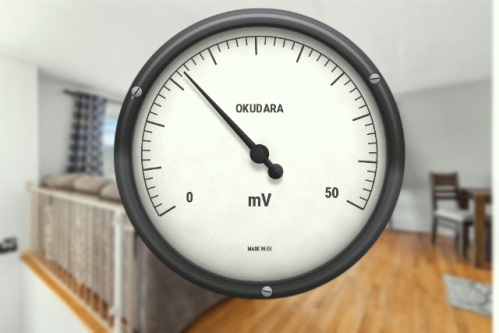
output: mV 16.5
